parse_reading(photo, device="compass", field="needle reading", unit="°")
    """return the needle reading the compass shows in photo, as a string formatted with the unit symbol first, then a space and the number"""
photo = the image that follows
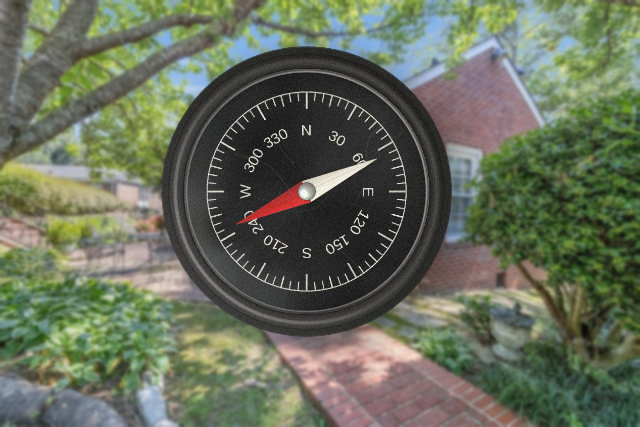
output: ° 245
